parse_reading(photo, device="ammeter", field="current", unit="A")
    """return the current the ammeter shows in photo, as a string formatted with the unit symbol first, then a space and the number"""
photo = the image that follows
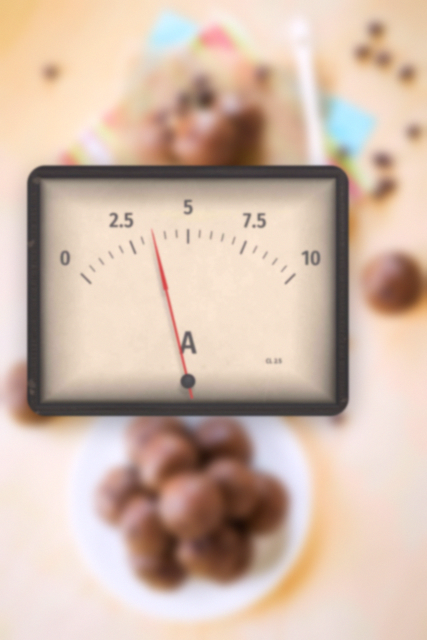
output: A 3.5
